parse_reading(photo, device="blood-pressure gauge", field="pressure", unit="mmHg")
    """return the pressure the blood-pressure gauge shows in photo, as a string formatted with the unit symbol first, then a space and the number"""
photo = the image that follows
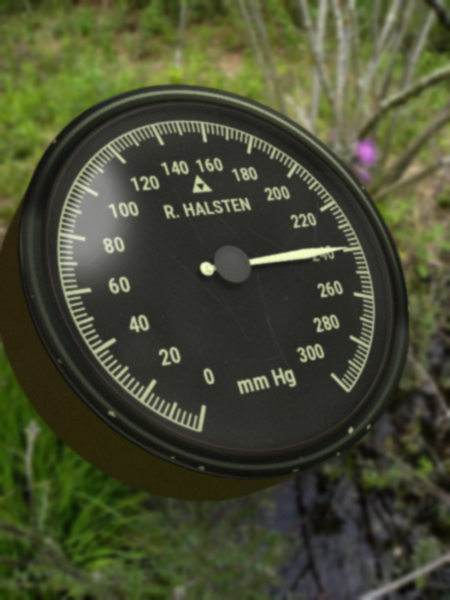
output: mmHg 240
